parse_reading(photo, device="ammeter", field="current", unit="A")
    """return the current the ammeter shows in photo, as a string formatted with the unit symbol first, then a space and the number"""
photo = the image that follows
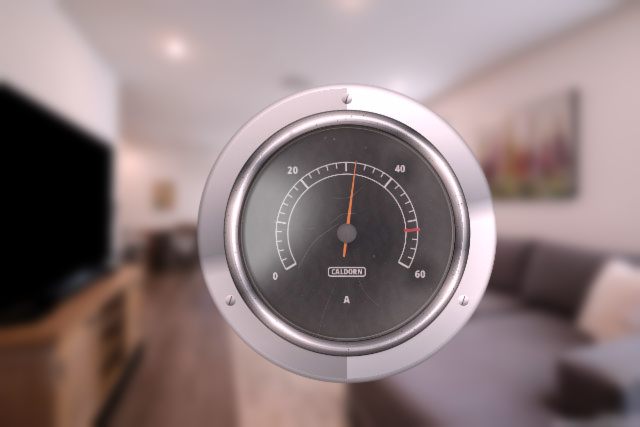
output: A 32
